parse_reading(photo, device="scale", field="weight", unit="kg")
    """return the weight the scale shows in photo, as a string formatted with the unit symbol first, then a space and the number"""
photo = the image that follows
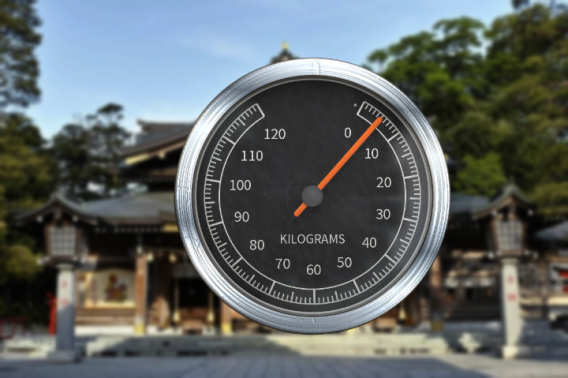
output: kg 5
